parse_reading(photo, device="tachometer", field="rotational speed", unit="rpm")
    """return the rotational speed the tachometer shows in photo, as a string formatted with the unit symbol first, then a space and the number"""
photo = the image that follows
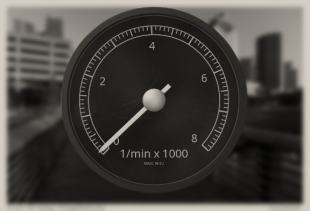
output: rpm 100
